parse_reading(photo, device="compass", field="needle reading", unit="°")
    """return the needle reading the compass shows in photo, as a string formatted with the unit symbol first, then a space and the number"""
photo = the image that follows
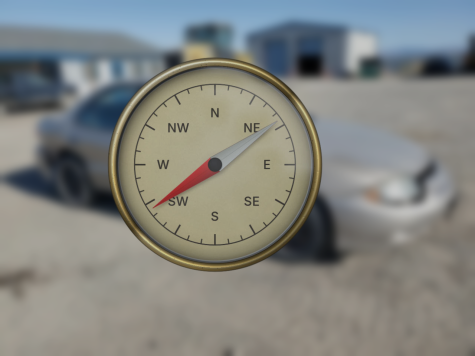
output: ° 235
